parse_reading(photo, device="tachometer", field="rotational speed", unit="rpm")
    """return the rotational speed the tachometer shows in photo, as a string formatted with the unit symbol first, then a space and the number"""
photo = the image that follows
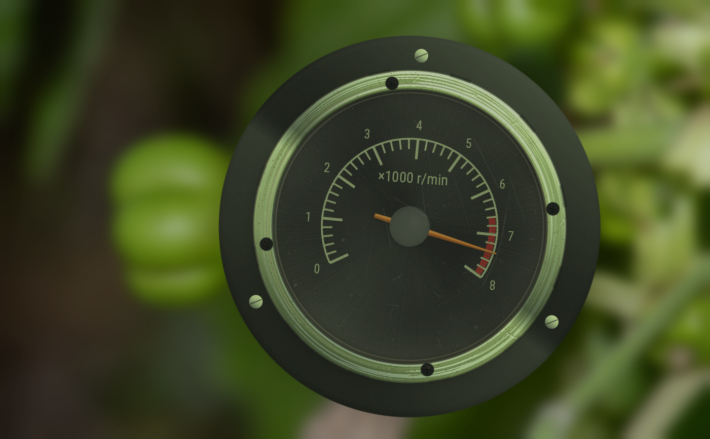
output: rpm 7400
